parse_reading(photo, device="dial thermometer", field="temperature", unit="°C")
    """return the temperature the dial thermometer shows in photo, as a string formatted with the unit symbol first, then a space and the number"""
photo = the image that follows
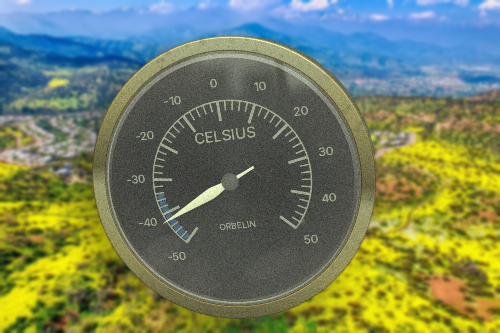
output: °C -42
